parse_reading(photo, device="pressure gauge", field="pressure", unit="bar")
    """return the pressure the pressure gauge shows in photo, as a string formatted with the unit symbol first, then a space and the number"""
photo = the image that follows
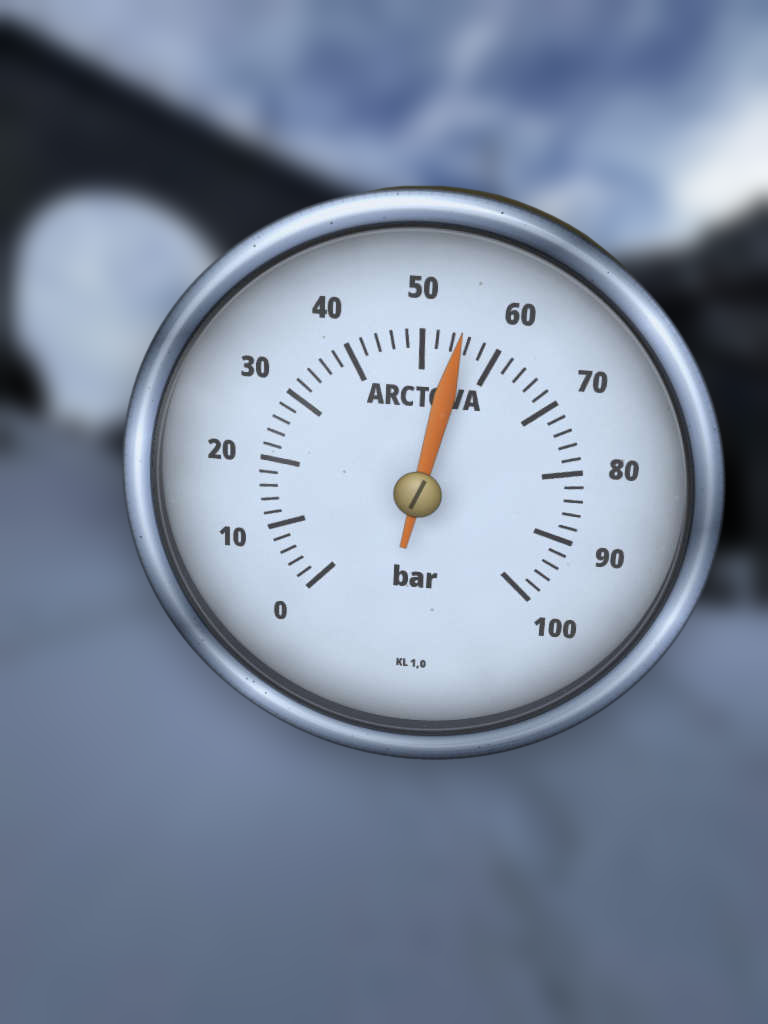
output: bar 55
